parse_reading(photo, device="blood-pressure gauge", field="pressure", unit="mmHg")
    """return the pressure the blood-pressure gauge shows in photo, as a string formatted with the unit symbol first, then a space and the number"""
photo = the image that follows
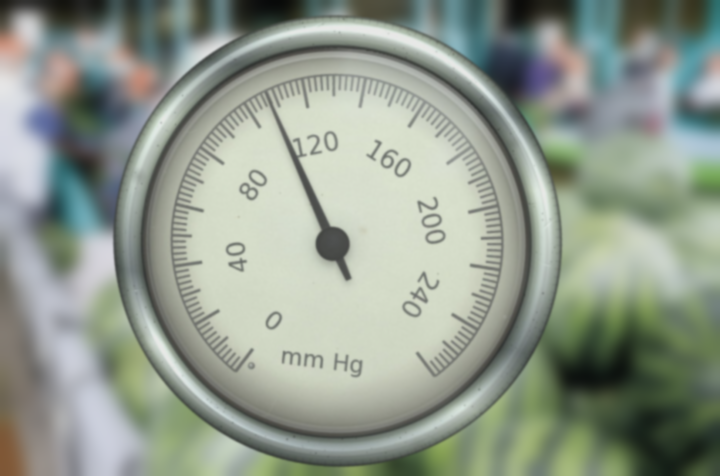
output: mmHg 108
